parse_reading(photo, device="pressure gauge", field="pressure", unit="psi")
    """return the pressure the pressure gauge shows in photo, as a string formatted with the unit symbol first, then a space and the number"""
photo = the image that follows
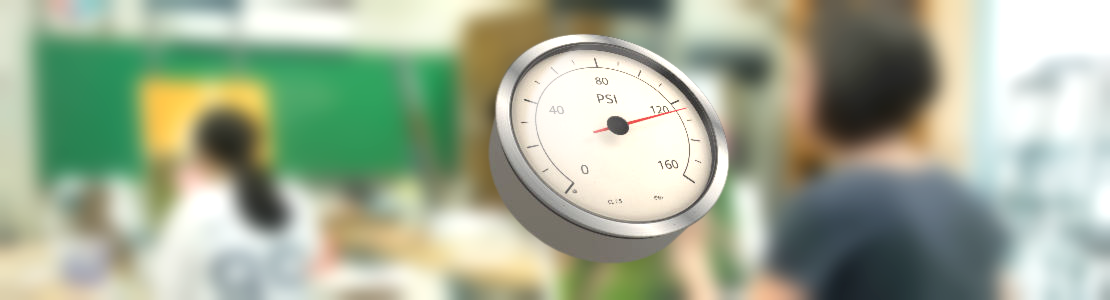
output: psi 125
